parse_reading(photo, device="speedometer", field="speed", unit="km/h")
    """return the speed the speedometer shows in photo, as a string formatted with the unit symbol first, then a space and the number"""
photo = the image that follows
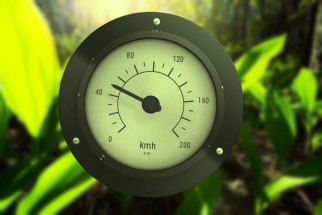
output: km/h 50
